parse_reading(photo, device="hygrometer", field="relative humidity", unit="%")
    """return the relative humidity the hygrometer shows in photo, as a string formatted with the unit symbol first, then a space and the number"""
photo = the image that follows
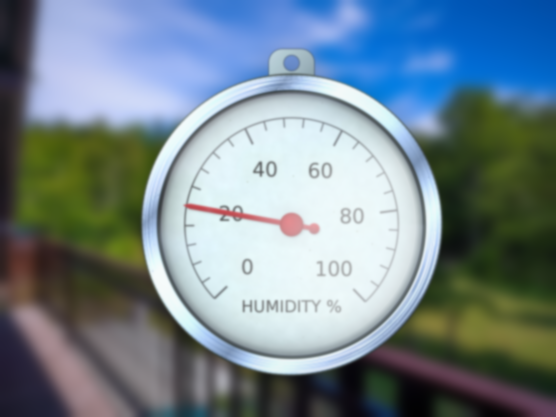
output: % 20
